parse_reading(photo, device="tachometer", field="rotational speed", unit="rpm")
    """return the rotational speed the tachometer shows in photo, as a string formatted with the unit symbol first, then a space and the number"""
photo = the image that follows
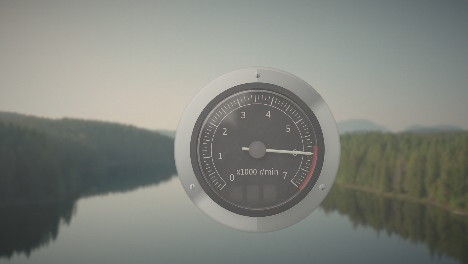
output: rpm 6000
